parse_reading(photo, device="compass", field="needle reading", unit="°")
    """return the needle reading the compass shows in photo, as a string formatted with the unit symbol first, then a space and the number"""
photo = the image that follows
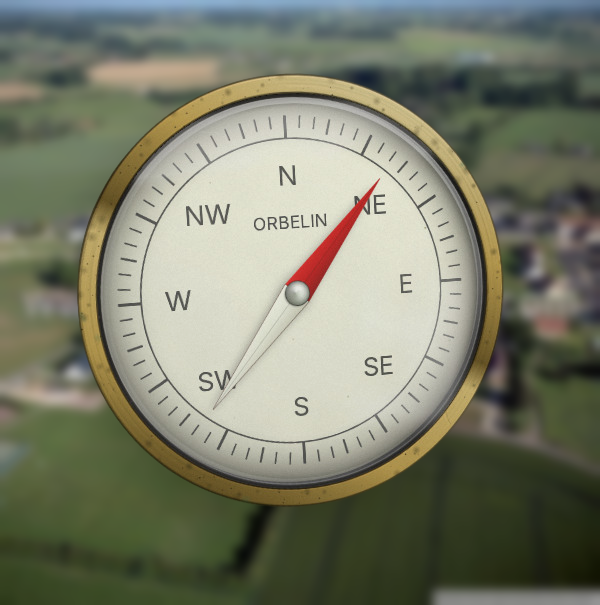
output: ° 40
